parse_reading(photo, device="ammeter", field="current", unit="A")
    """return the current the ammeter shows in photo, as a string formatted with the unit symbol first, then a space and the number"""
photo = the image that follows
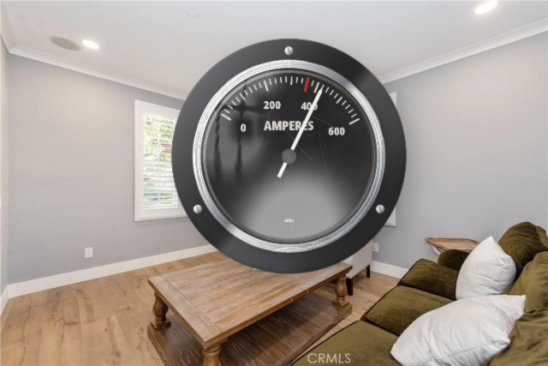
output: A 420
